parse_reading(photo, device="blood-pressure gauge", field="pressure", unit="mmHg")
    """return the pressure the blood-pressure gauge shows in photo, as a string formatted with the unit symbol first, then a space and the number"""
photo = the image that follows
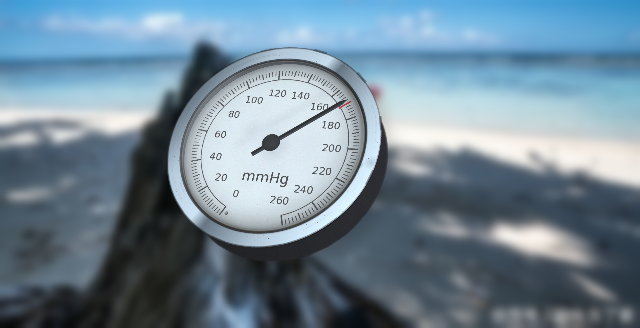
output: mmHg 170
